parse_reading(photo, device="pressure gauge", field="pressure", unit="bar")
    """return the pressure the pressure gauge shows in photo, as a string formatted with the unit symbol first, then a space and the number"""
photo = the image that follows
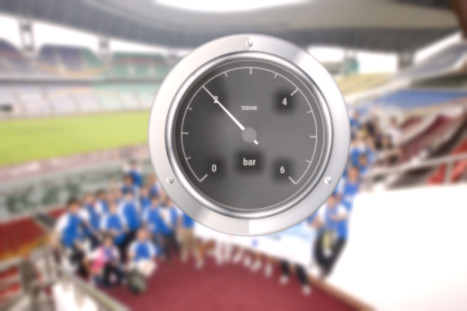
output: bar 2
